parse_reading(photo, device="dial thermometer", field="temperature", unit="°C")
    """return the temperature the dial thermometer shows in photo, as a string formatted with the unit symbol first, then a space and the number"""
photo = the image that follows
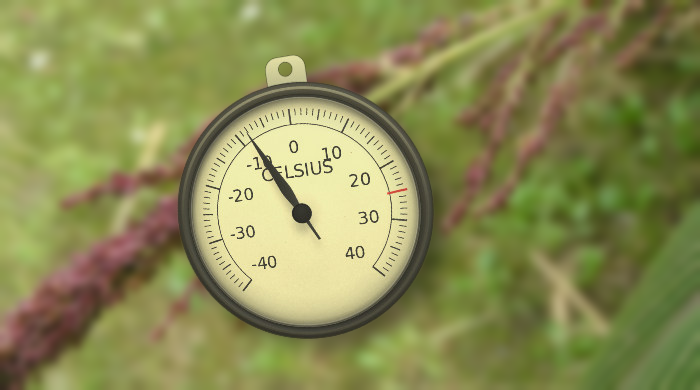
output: °C -8
